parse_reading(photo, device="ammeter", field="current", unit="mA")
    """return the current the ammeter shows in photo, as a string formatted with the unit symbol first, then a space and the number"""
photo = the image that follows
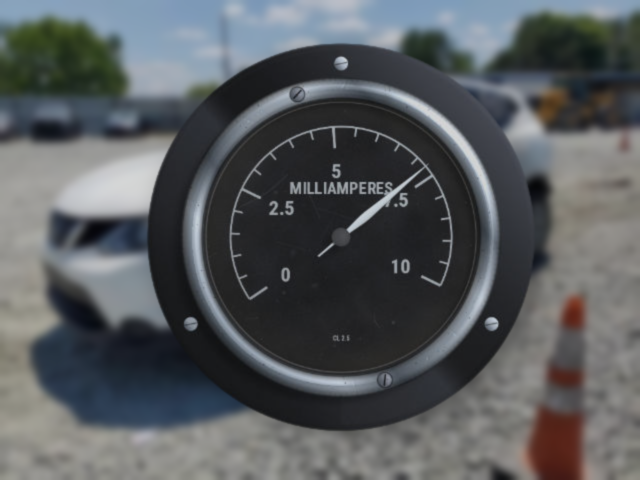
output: mA 7.25
